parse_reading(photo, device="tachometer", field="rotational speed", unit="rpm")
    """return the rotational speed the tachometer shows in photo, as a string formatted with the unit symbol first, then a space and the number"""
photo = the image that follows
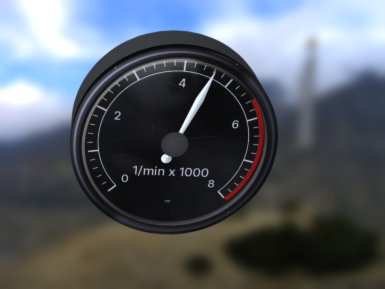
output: rpm 4600
